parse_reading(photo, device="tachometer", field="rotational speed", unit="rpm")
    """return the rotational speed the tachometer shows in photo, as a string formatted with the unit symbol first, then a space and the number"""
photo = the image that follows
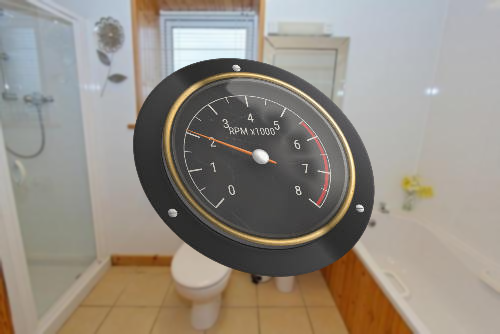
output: rpm 2000
